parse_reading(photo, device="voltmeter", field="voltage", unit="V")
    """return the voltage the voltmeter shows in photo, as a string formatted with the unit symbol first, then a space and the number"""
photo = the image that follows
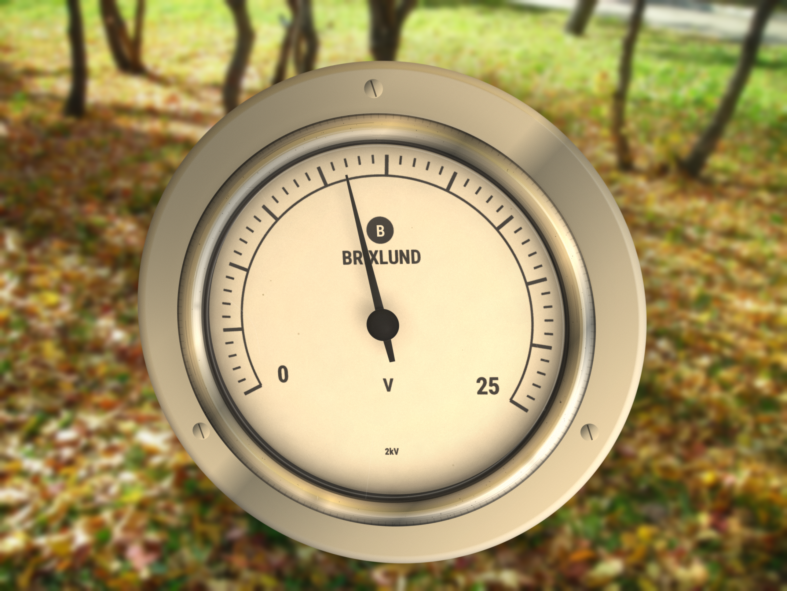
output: V 11
